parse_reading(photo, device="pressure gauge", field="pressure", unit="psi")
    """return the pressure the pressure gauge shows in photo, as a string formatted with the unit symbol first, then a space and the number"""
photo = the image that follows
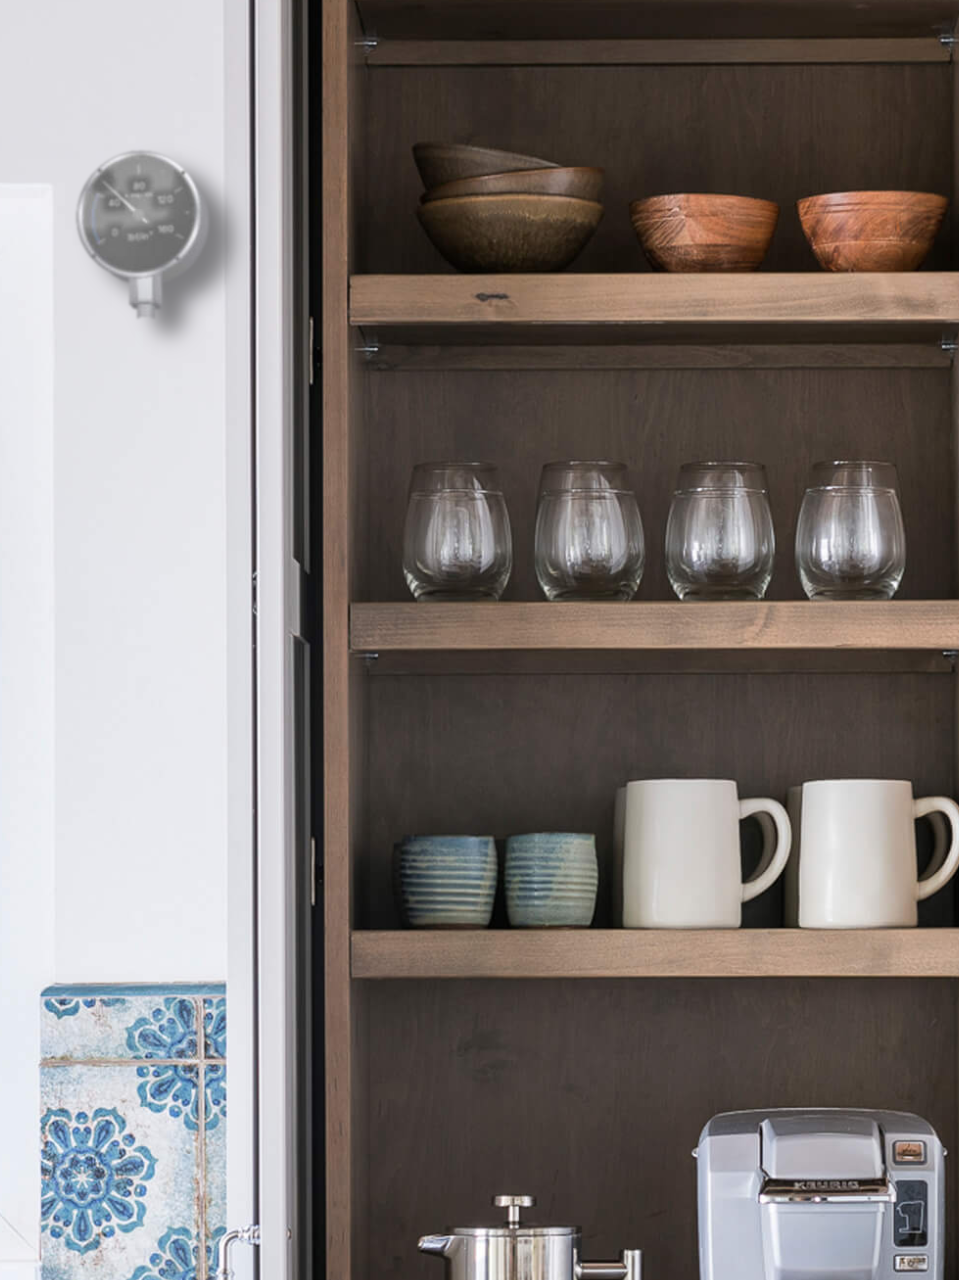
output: psi 50
